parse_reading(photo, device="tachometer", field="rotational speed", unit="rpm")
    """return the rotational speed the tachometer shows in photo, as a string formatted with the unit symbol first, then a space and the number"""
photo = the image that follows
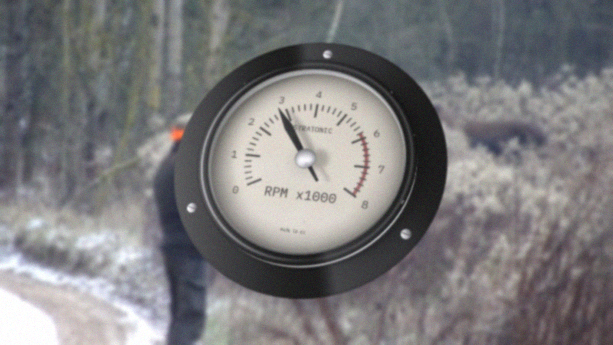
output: rpm 2800
